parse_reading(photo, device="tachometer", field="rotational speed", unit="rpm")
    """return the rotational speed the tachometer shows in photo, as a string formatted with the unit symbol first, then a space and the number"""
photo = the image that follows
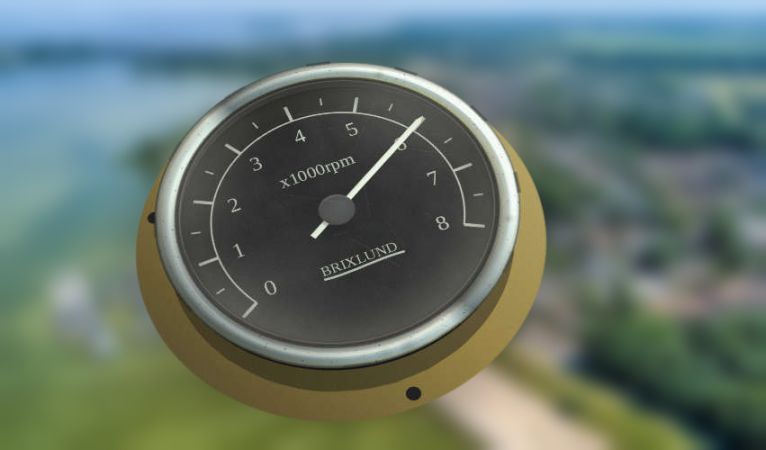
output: rpm 6000
